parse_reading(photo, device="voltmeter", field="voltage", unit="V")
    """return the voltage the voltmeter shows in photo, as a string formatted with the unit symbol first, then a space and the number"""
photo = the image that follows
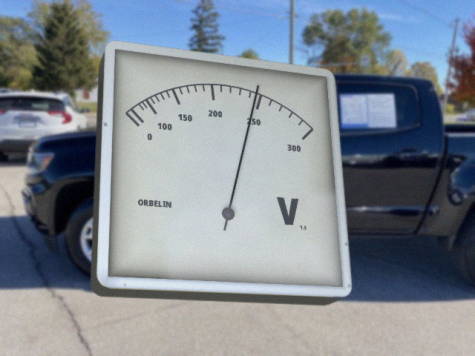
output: V 245
